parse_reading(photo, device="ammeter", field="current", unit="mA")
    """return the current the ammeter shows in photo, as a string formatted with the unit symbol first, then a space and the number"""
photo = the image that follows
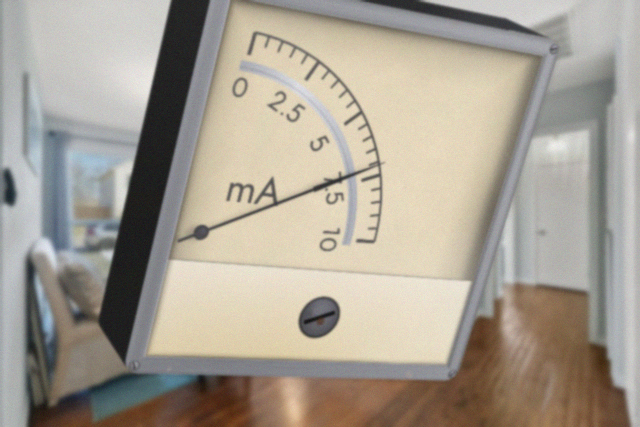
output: mA 7
